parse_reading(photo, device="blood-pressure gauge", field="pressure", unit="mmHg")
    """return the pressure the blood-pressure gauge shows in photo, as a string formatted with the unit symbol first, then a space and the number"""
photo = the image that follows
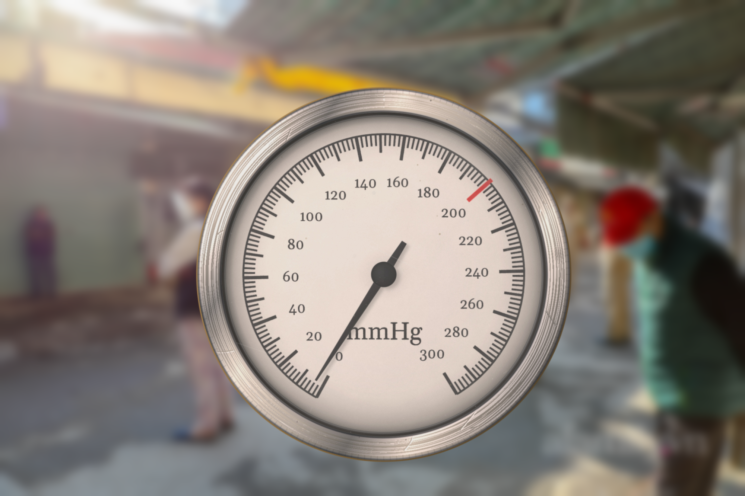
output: mmHg 4
